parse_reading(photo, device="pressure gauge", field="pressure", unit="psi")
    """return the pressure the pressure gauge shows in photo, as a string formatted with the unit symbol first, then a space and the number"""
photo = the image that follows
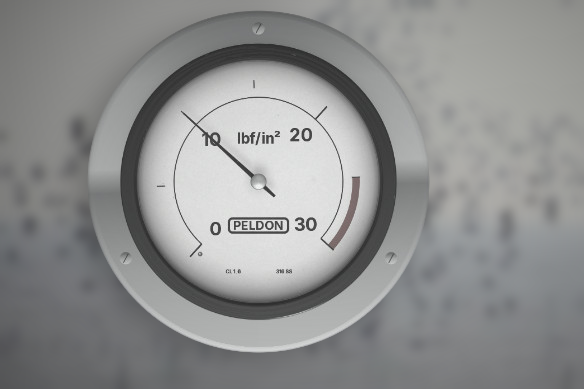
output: psi 10
